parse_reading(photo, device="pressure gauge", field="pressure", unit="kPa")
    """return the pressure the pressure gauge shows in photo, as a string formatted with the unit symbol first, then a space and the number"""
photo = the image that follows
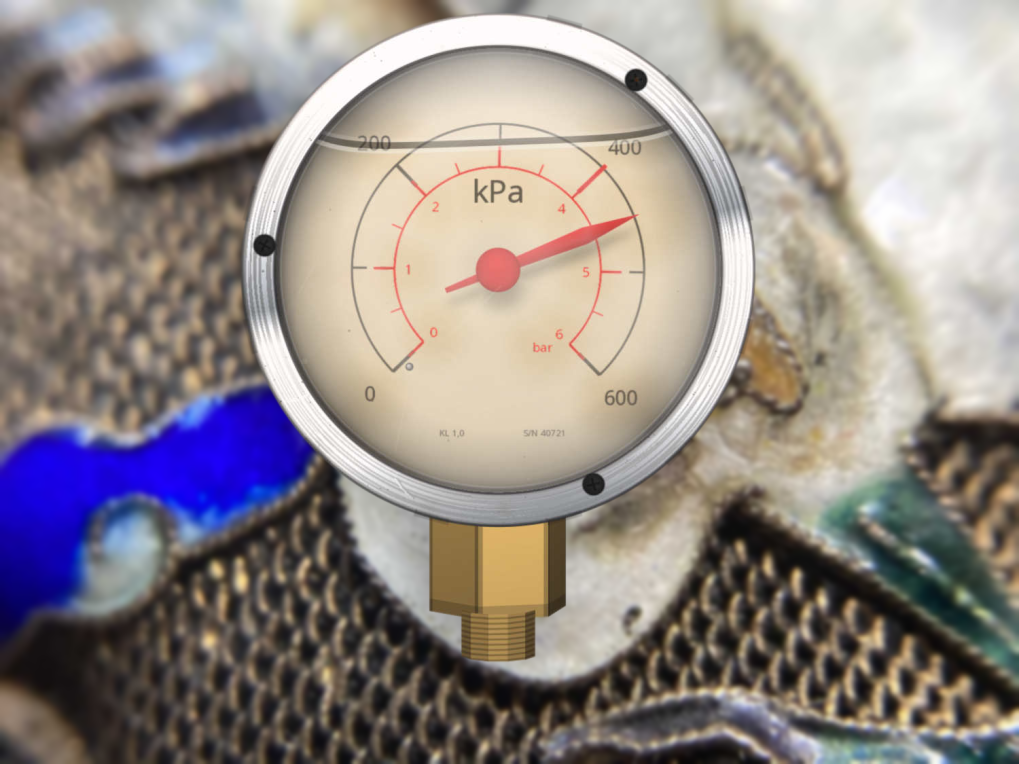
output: kPa 450
